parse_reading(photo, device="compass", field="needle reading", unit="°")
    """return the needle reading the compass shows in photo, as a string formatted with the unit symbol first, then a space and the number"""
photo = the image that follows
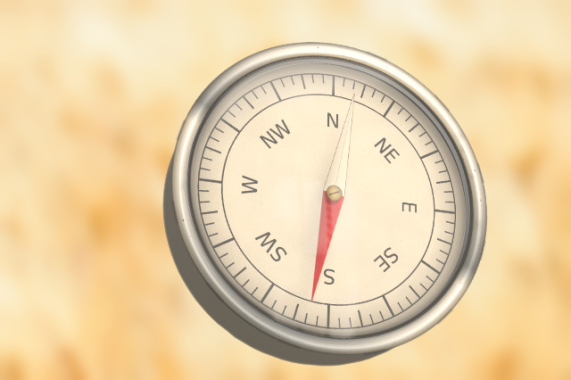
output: ° 190
